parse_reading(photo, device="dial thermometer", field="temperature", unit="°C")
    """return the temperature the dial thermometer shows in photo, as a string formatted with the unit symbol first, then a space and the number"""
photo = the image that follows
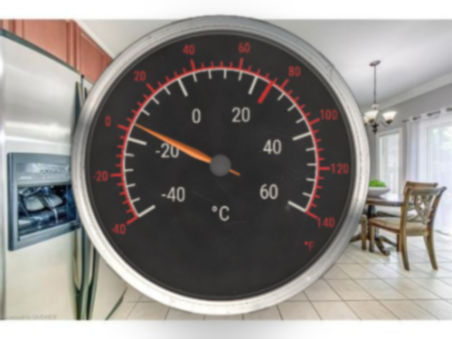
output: °C -16
